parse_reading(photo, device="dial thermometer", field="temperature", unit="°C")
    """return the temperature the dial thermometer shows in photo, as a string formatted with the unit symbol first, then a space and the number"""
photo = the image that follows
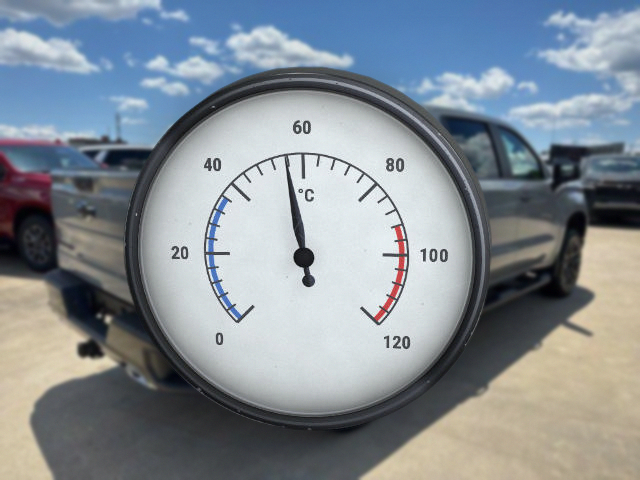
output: °C 56
